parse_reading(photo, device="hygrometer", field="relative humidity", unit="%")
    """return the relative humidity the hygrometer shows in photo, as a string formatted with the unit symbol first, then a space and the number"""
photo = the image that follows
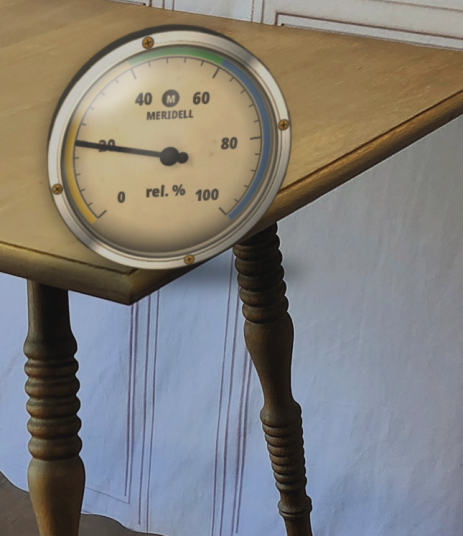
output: % 20
